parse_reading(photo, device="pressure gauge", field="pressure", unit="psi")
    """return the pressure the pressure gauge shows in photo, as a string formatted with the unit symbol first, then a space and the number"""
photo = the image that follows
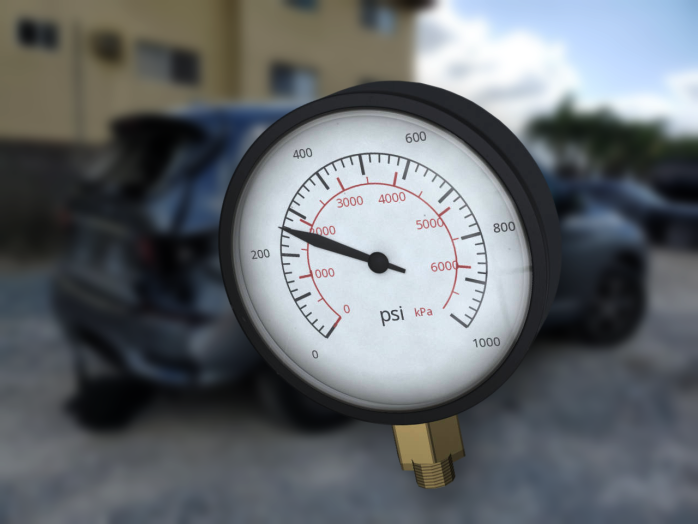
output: psi 260
